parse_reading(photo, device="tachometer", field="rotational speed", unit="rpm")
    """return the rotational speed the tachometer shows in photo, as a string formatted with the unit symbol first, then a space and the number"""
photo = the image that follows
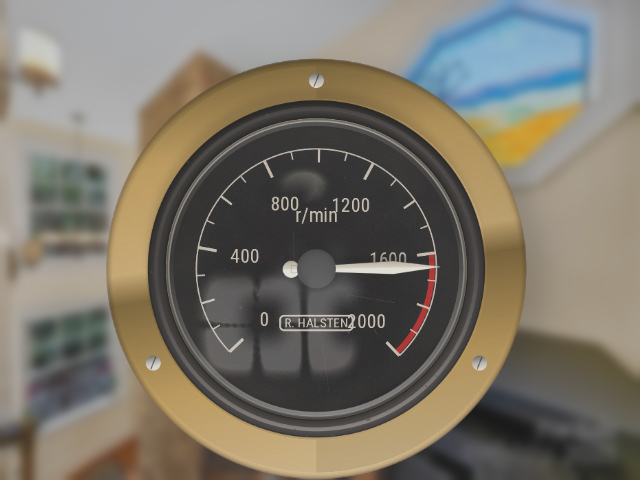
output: rpm 1650
